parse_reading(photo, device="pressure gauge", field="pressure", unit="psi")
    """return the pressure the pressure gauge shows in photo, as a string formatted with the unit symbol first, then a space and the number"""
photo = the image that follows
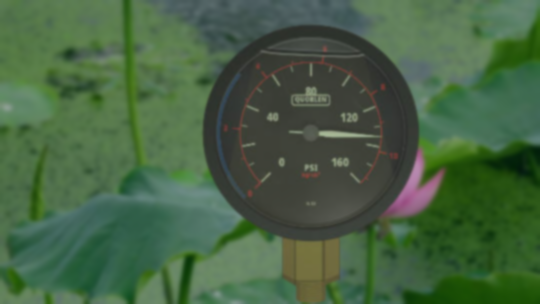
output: psi 135
